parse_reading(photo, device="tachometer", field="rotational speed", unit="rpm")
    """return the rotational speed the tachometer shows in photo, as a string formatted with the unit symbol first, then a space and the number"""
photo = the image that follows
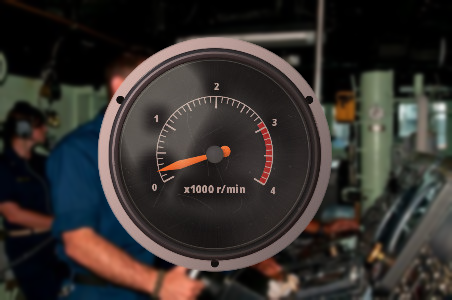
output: rpm 200
